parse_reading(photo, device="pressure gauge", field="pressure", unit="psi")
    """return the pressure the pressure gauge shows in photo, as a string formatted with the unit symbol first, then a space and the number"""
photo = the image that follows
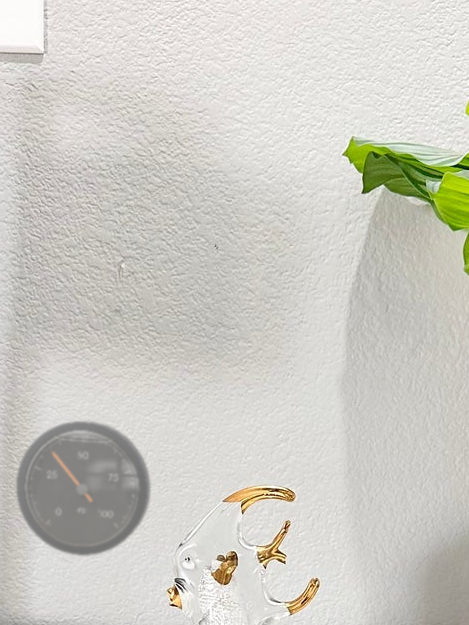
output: psi 35
